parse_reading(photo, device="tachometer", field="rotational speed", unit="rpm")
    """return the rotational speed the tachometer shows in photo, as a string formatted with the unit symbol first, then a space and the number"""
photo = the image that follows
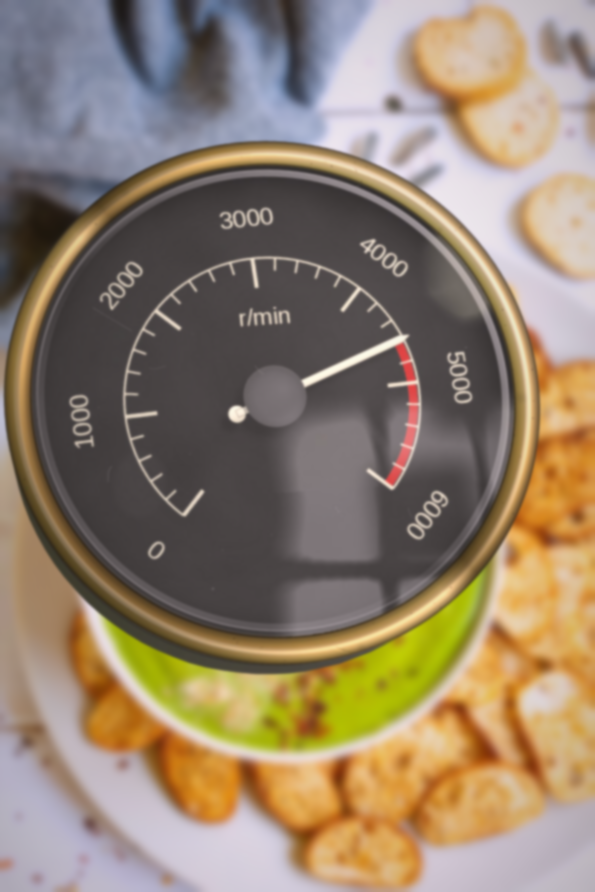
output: rpm 4600
